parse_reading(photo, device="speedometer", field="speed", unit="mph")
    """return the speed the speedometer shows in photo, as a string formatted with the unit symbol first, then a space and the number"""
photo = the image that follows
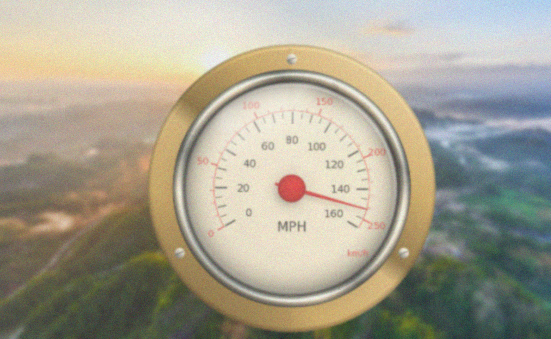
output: mph 150
